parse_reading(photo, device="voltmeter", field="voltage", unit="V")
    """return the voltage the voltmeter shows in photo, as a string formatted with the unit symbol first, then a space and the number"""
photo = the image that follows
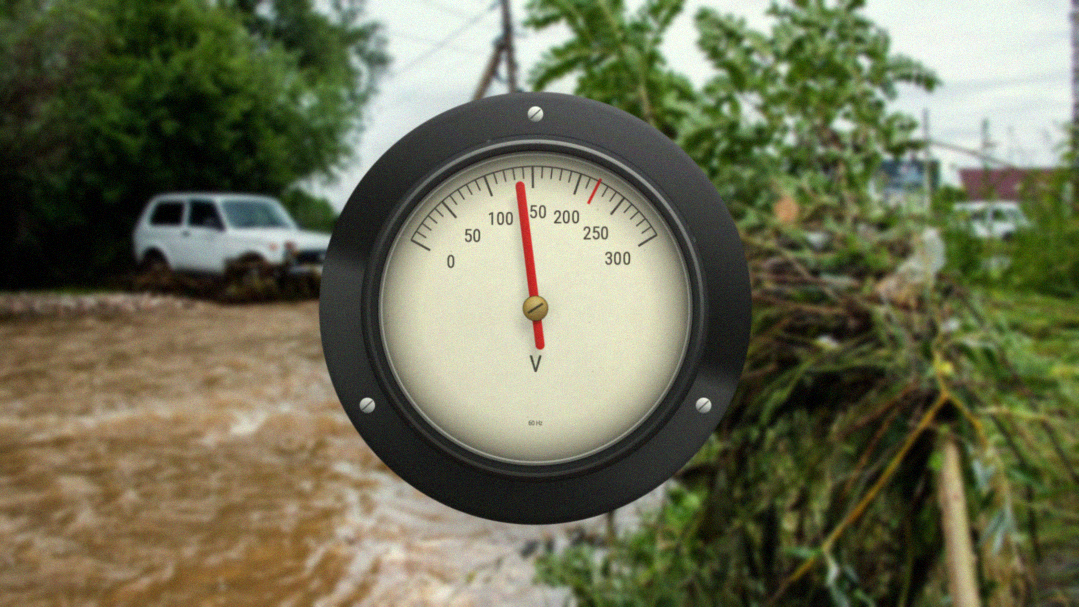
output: V 135
